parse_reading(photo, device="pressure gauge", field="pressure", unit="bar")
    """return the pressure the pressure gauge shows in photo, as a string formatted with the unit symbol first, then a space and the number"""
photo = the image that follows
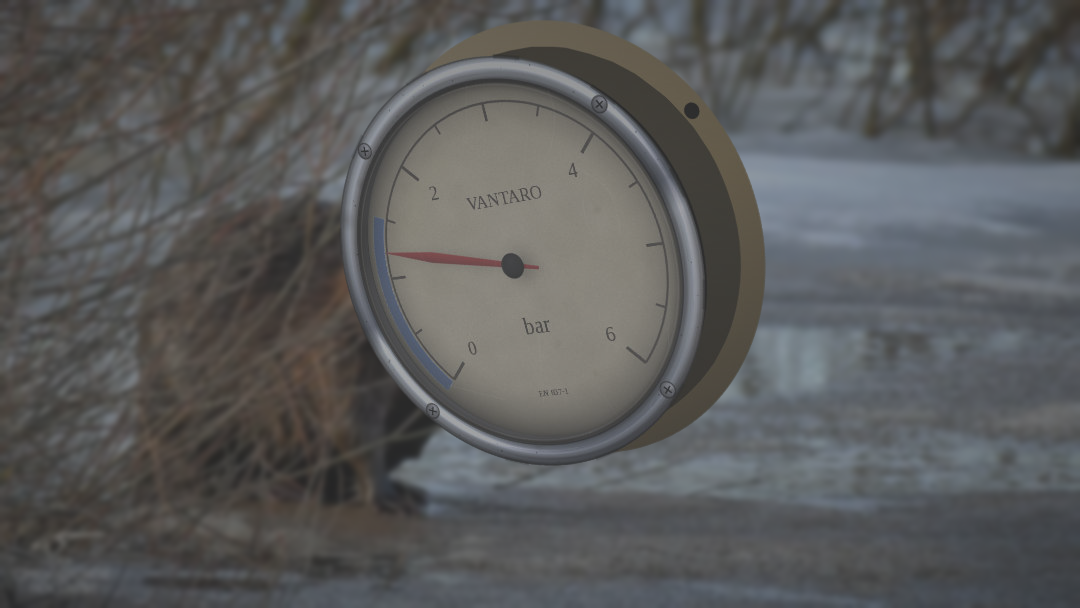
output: bar 1.25
